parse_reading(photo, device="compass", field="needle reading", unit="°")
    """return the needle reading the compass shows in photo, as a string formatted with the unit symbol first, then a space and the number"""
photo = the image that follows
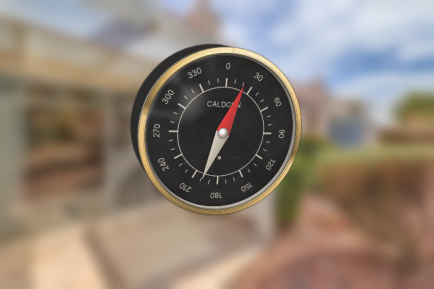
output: ° 20
